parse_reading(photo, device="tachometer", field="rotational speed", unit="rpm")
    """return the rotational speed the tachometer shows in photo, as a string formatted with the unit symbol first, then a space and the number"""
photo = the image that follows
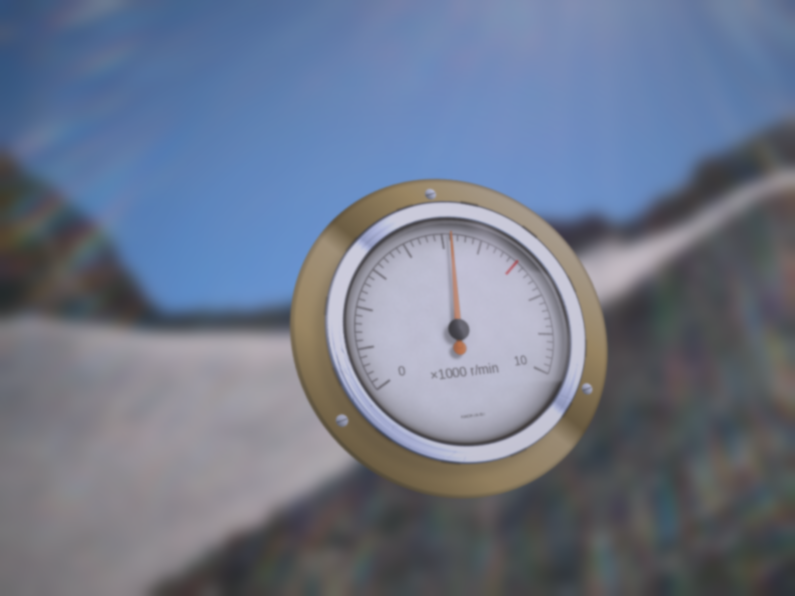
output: rpm 5200
